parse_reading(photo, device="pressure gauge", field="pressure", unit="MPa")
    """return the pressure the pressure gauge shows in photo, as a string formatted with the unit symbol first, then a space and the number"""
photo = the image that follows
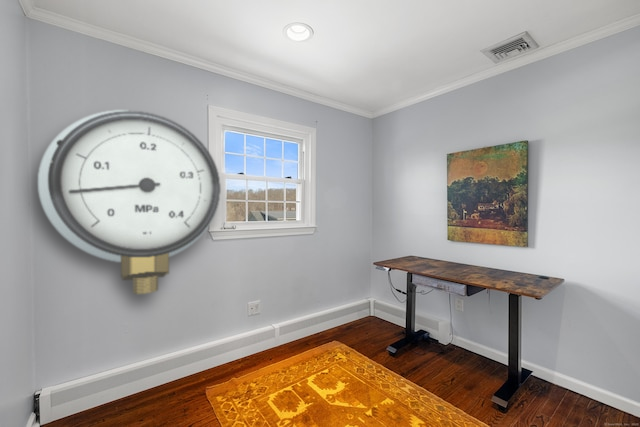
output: MPa 0.05
